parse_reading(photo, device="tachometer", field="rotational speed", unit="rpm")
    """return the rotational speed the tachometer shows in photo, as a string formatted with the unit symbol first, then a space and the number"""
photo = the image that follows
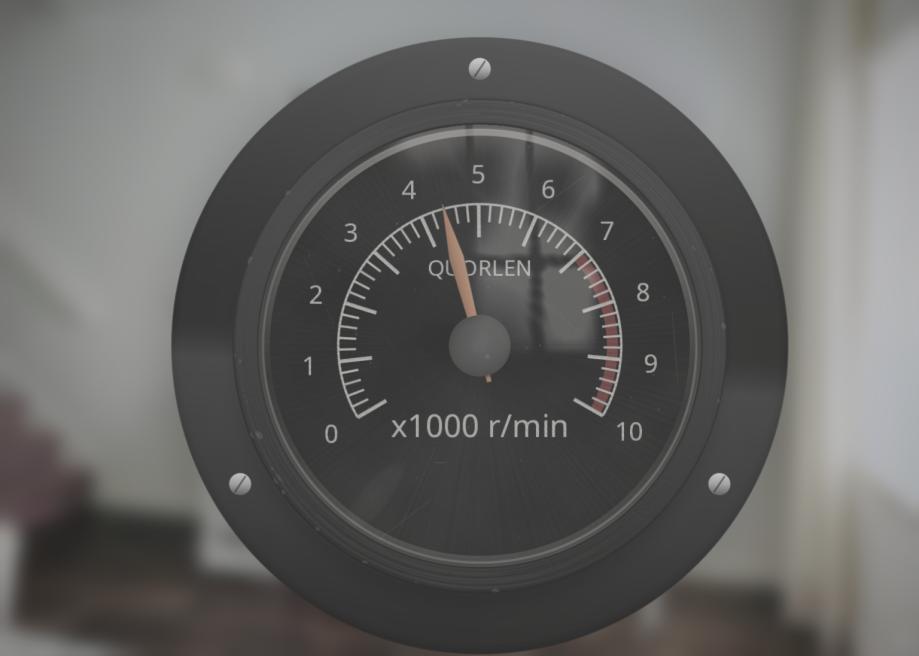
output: rpm 4400
